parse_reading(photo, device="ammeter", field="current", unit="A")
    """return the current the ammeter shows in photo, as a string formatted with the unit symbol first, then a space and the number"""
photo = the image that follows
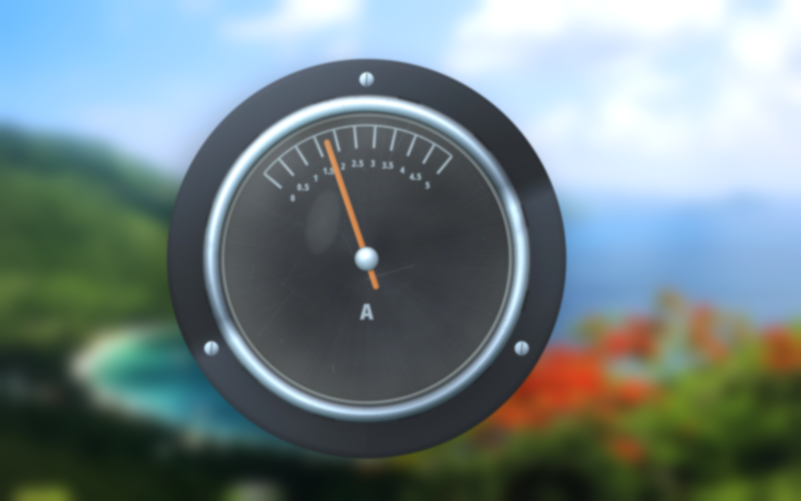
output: A 1.75
